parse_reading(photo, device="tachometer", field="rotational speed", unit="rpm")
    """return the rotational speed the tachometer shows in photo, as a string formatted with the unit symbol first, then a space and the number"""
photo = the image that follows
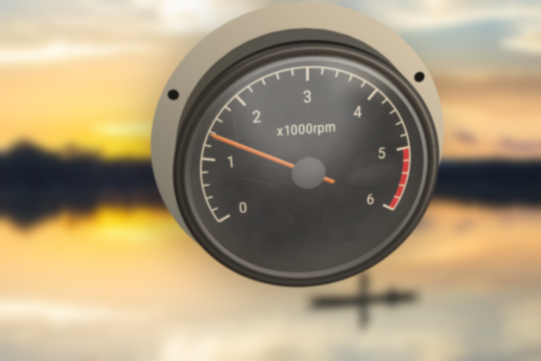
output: rpm 1400
